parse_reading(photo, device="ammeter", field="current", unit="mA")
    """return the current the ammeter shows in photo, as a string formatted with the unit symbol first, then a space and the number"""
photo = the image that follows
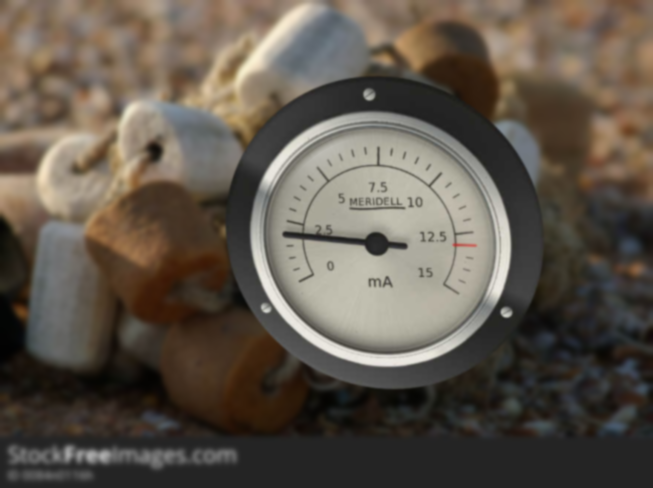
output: mA 2
